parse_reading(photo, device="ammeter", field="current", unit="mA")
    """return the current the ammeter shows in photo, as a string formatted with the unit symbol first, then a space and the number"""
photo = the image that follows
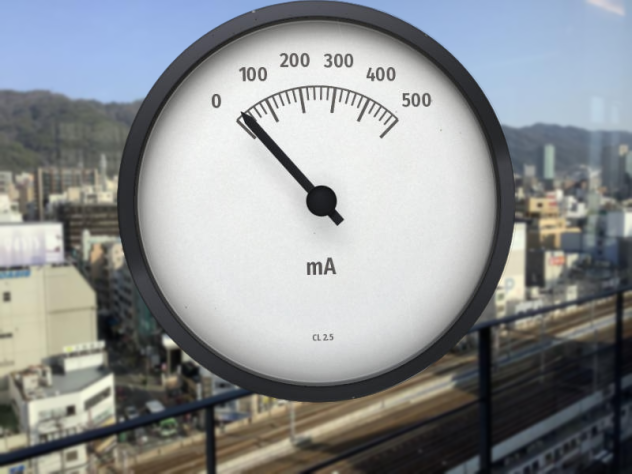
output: mA 20
